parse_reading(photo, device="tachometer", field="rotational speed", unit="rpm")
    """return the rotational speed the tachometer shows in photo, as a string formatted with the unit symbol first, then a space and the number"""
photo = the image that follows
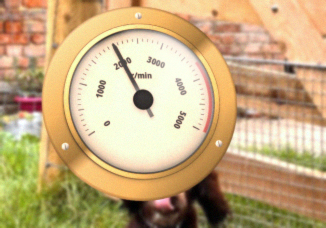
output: rpm 2000
